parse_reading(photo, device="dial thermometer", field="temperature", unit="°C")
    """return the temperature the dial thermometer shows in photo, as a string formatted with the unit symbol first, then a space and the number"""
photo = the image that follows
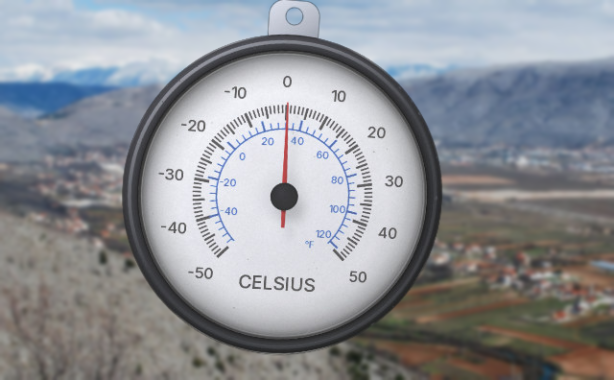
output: °C 0
